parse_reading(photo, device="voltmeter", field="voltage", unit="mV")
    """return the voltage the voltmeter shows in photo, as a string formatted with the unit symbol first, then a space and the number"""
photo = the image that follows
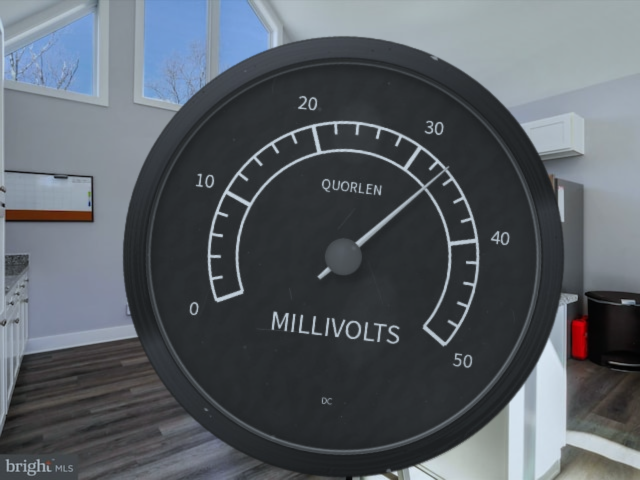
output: mV 33
